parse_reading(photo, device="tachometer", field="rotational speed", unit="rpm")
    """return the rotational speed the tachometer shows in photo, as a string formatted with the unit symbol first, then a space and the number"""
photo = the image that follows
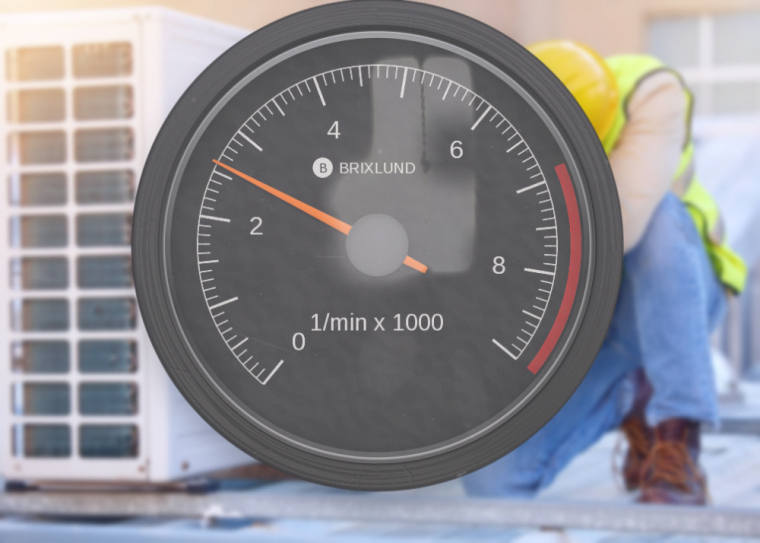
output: rpm 2600
